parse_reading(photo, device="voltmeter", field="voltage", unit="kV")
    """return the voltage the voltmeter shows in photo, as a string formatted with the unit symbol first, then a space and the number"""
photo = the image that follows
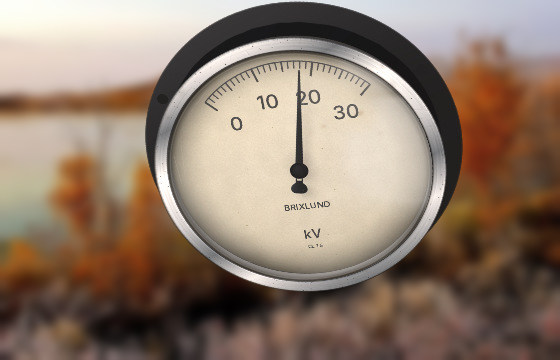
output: kV 18
